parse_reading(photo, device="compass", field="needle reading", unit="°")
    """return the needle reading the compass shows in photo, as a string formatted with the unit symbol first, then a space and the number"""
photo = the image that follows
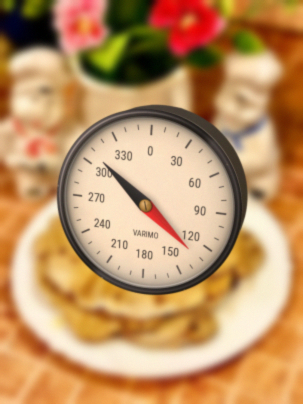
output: ° 130
